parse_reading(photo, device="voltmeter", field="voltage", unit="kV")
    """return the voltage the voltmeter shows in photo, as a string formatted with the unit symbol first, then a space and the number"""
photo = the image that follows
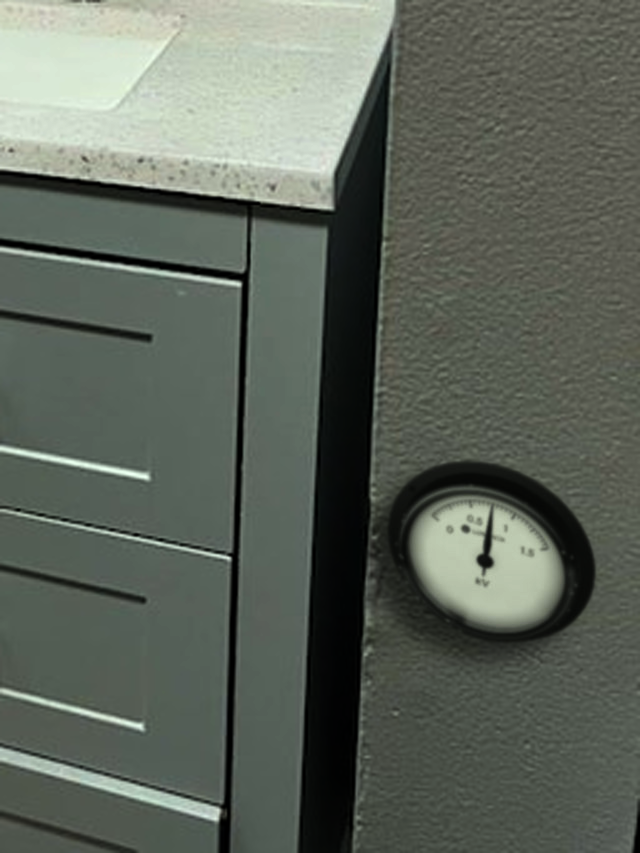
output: kV 0.75
